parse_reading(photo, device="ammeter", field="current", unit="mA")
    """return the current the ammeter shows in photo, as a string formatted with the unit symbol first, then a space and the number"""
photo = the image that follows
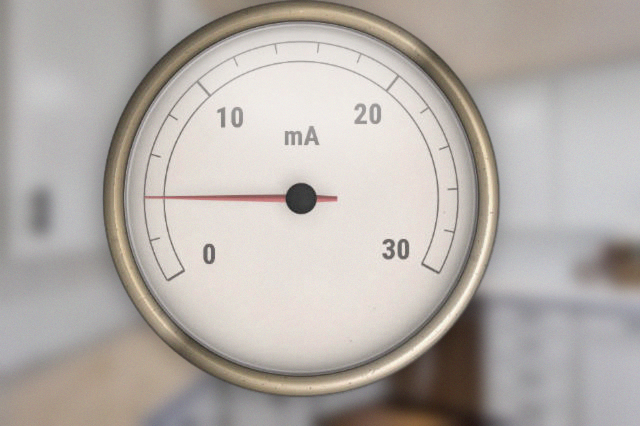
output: mA 4
